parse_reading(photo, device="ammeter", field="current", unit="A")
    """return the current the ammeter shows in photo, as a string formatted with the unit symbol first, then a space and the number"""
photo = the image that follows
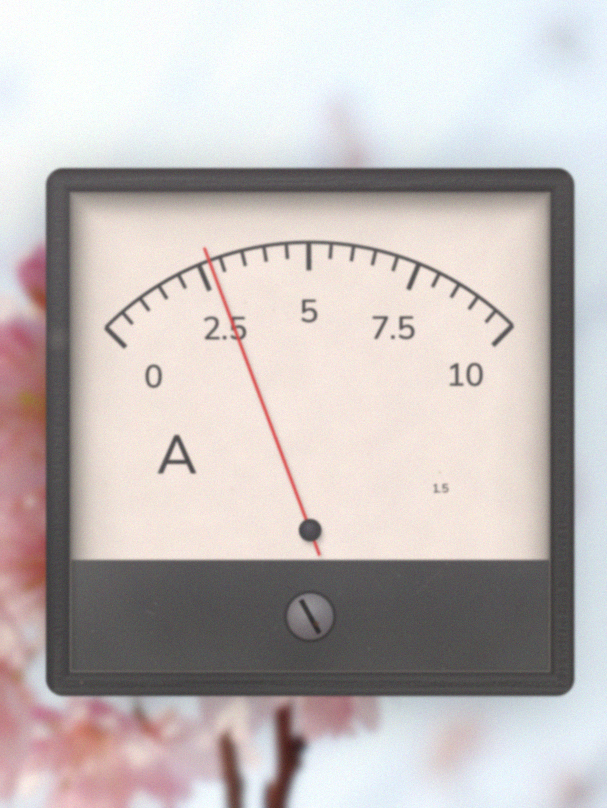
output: A 2.75
